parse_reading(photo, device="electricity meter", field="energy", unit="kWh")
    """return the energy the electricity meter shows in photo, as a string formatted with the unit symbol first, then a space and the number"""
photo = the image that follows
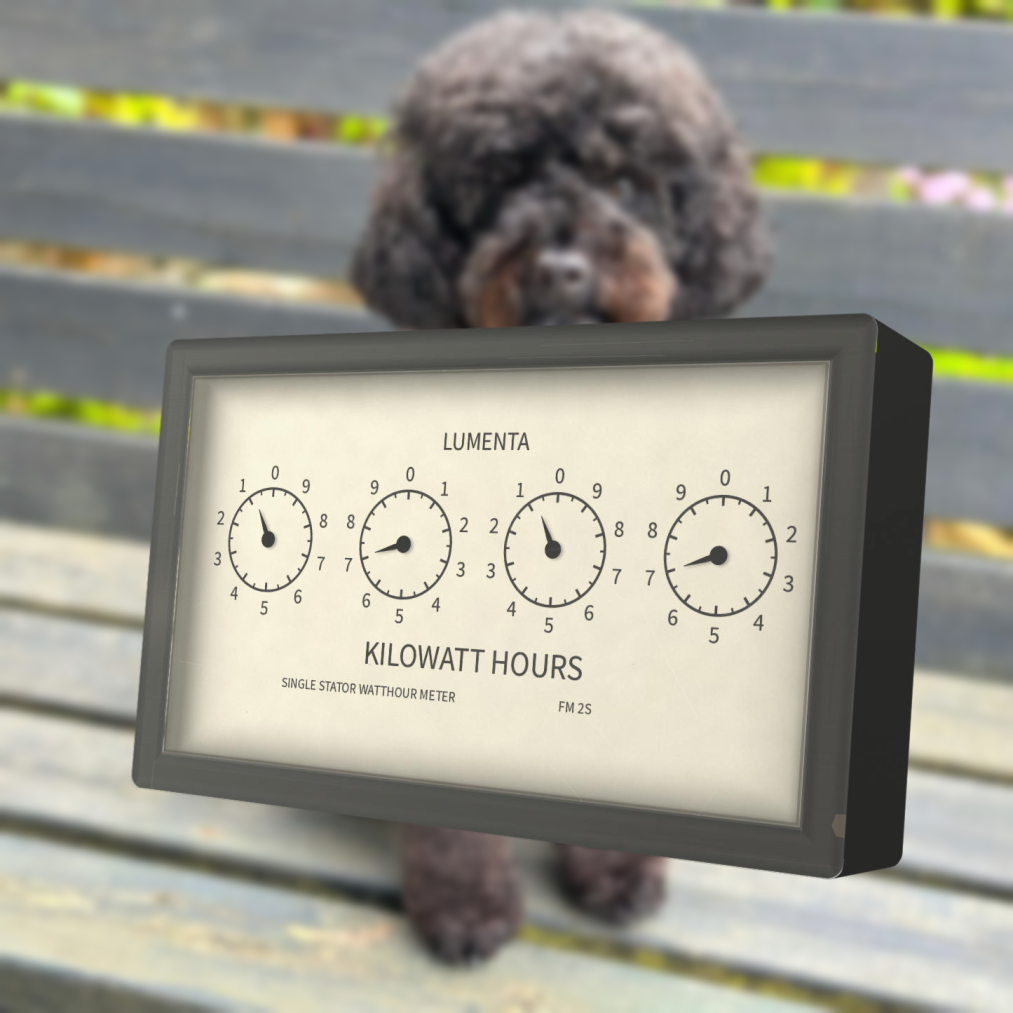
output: kWh 707
